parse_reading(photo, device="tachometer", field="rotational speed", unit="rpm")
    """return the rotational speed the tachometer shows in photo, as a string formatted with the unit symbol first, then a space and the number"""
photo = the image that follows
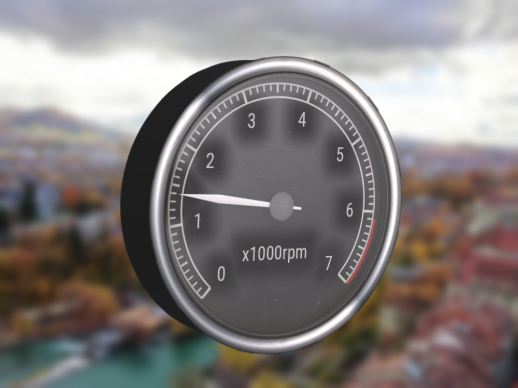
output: rpm 1400
